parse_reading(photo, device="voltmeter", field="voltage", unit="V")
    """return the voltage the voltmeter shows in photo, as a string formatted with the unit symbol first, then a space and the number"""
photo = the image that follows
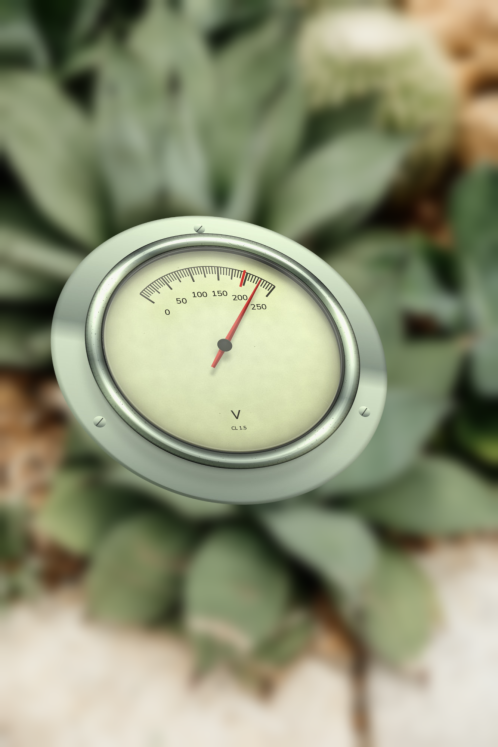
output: V 225
